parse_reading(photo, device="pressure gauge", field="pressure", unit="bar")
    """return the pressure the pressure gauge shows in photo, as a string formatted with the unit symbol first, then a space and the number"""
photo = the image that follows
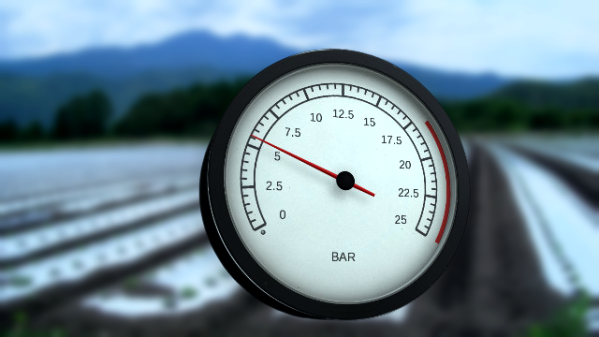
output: bar 5.5
